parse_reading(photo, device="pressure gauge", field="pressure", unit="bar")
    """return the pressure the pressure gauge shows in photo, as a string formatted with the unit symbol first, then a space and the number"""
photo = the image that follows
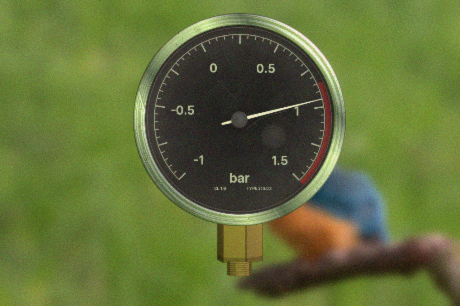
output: bar 0.95
